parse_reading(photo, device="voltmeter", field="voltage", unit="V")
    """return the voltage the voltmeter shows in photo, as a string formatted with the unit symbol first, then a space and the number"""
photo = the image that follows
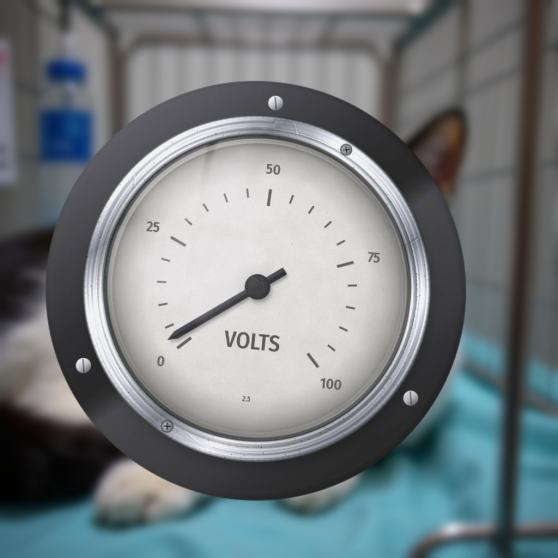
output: V 2.5
